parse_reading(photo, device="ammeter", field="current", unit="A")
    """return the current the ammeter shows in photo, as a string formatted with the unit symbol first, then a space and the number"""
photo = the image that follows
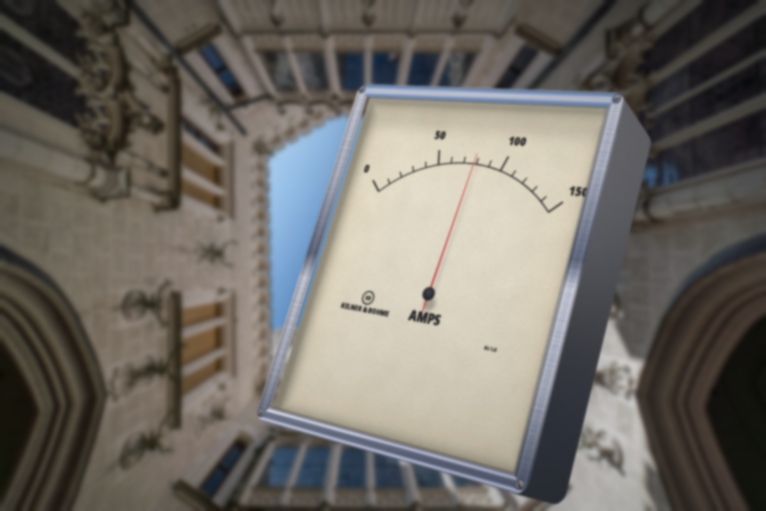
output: A 80
